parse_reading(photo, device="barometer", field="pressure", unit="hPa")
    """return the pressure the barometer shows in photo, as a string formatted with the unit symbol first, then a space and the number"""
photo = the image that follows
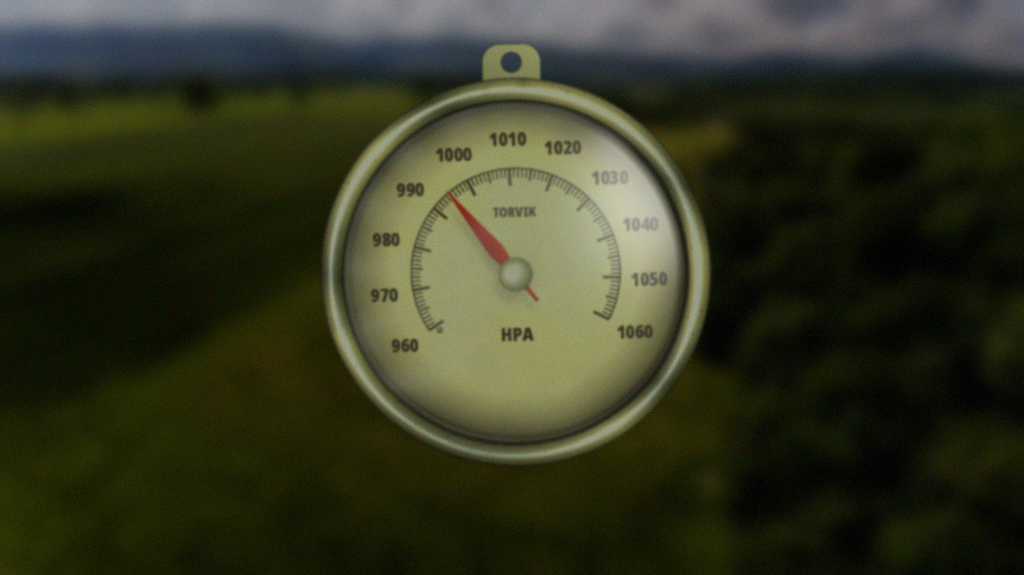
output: hPa 995
